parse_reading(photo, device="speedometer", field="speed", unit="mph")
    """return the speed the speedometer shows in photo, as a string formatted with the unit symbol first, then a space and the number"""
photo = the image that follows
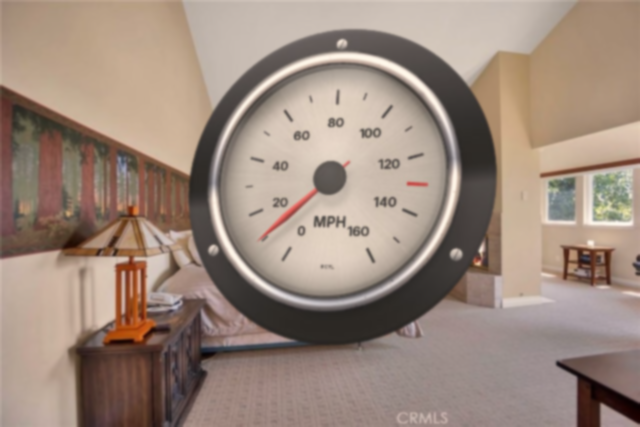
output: mph 10
